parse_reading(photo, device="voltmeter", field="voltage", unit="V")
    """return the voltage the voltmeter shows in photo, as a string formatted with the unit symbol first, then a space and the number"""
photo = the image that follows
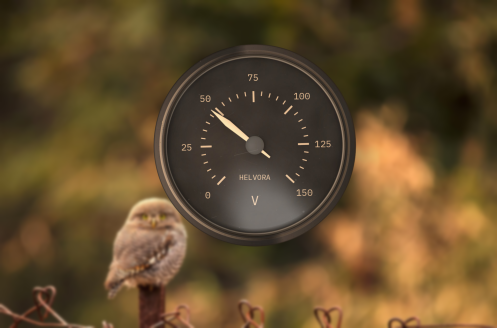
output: V 47.5
